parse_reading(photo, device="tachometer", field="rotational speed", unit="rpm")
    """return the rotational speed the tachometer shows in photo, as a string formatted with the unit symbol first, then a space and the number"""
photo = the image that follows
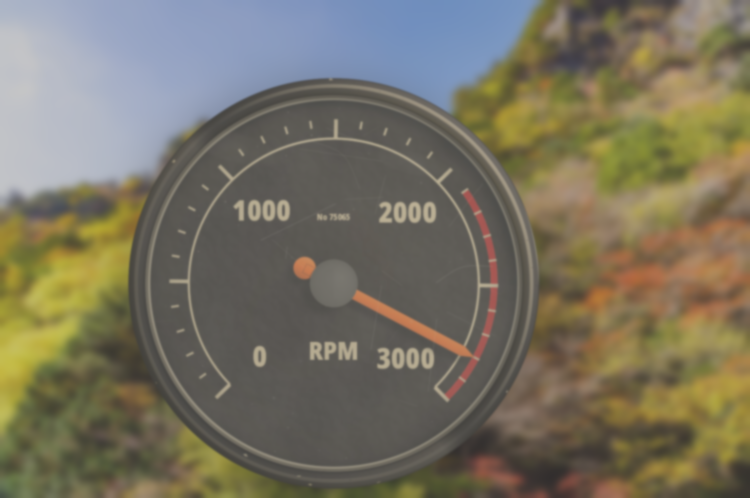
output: rpm 2800
